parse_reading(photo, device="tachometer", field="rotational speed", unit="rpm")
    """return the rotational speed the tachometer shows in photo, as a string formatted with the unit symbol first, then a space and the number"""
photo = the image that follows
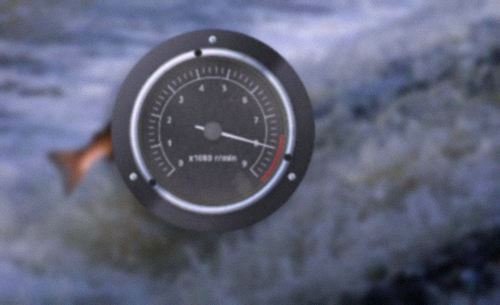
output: rpm 8000
